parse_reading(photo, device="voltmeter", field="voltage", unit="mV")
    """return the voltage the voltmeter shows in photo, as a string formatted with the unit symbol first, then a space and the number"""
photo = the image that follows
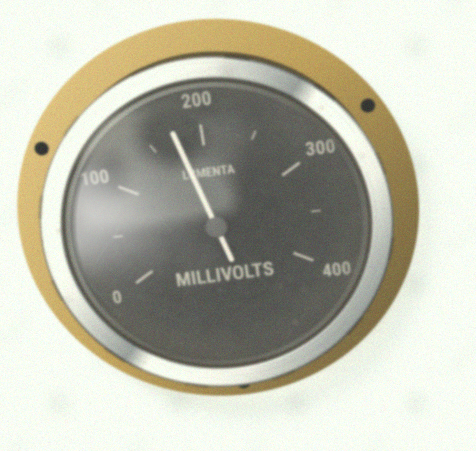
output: mV 175
